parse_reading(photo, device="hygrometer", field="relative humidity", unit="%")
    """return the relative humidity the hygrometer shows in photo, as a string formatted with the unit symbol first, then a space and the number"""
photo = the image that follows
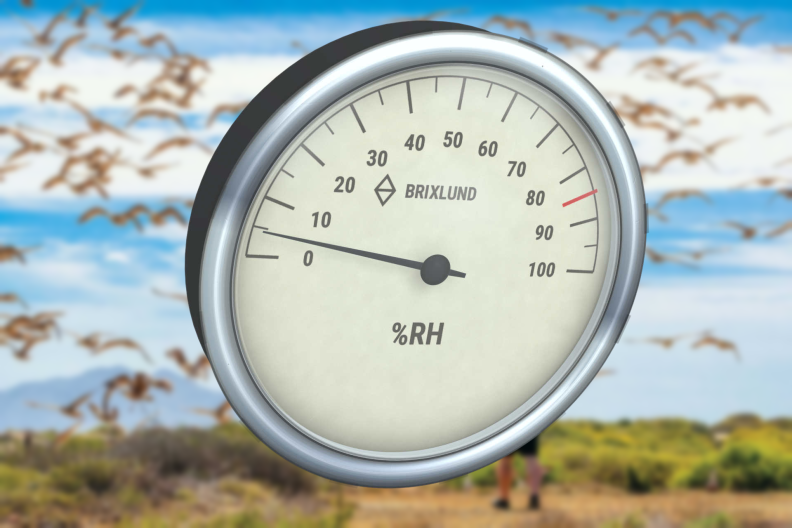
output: % 5
